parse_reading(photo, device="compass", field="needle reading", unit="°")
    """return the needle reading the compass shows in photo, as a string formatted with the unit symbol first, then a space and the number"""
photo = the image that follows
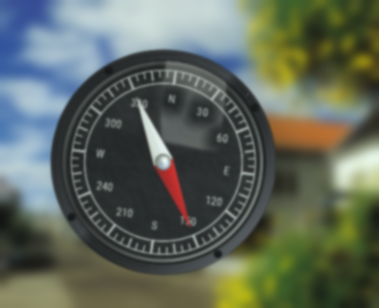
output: ° 150
